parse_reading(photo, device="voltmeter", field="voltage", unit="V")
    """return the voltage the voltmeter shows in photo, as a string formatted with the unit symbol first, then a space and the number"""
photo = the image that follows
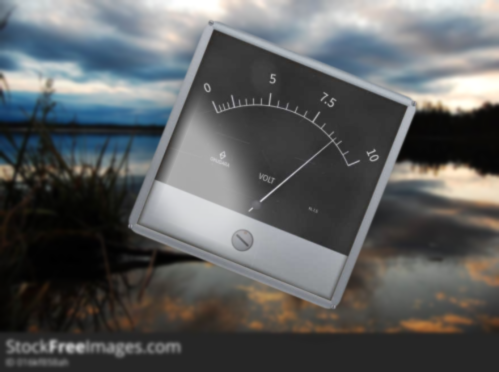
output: V 8.75
